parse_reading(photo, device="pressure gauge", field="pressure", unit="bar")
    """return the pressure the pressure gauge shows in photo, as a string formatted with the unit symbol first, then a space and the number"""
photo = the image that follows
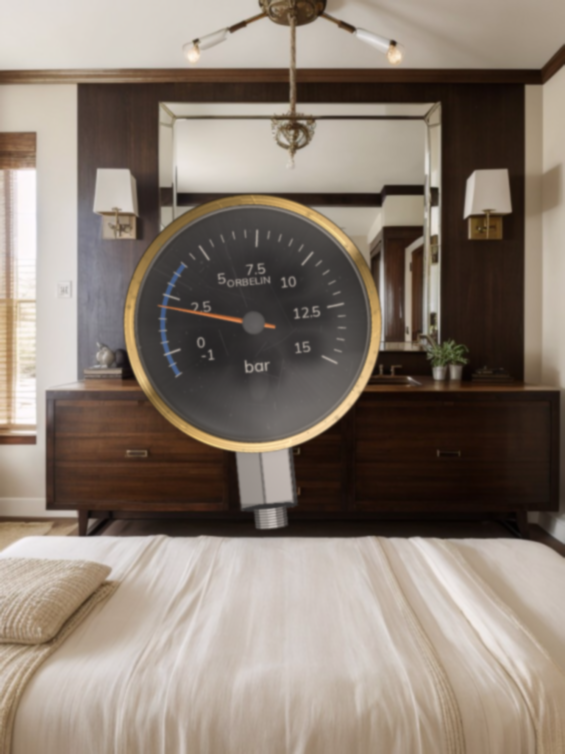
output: bar 2
